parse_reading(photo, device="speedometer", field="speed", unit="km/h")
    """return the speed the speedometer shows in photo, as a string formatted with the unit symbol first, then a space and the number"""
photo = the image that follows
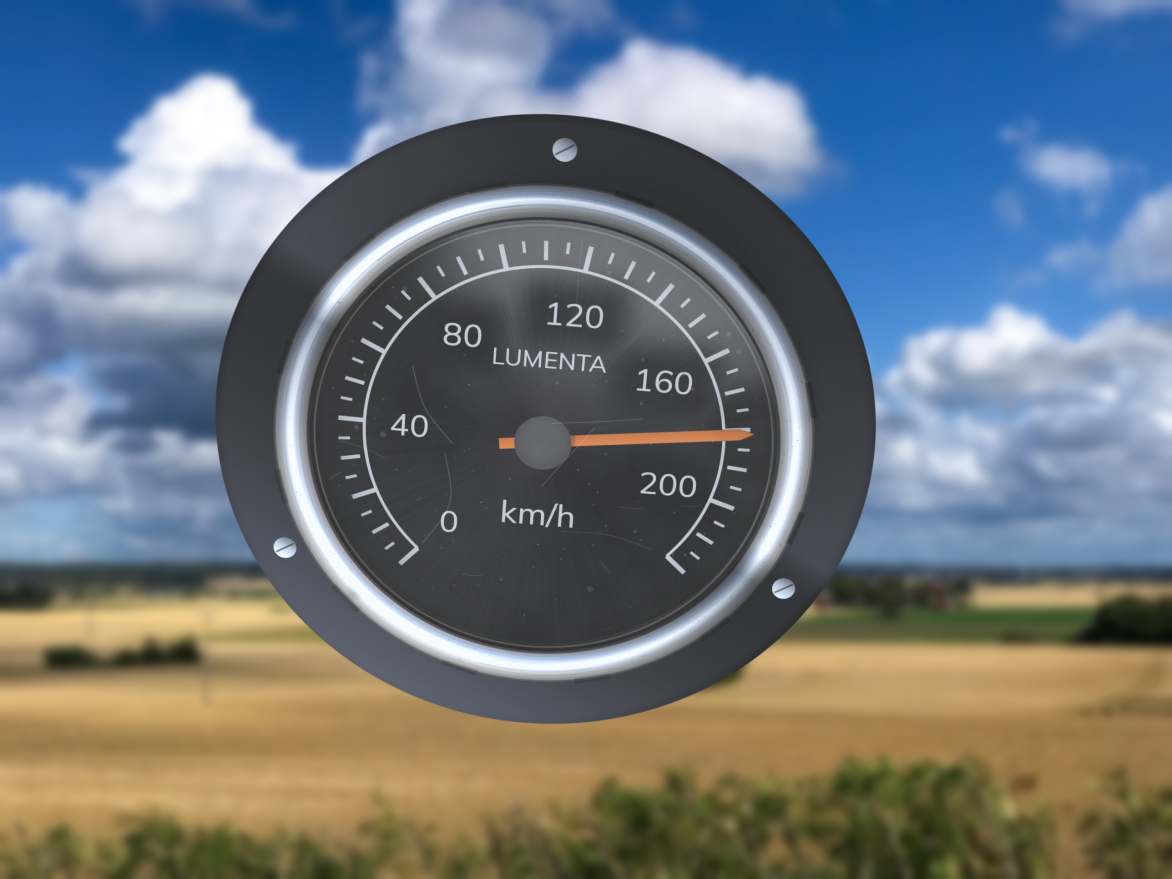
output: km/h 180
